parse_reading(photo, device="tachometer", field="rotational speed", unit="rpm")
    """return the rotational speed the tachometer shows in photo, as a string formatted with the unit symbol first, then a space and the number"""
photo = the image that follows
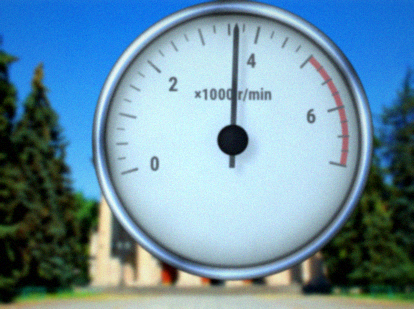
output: rpm 3625
